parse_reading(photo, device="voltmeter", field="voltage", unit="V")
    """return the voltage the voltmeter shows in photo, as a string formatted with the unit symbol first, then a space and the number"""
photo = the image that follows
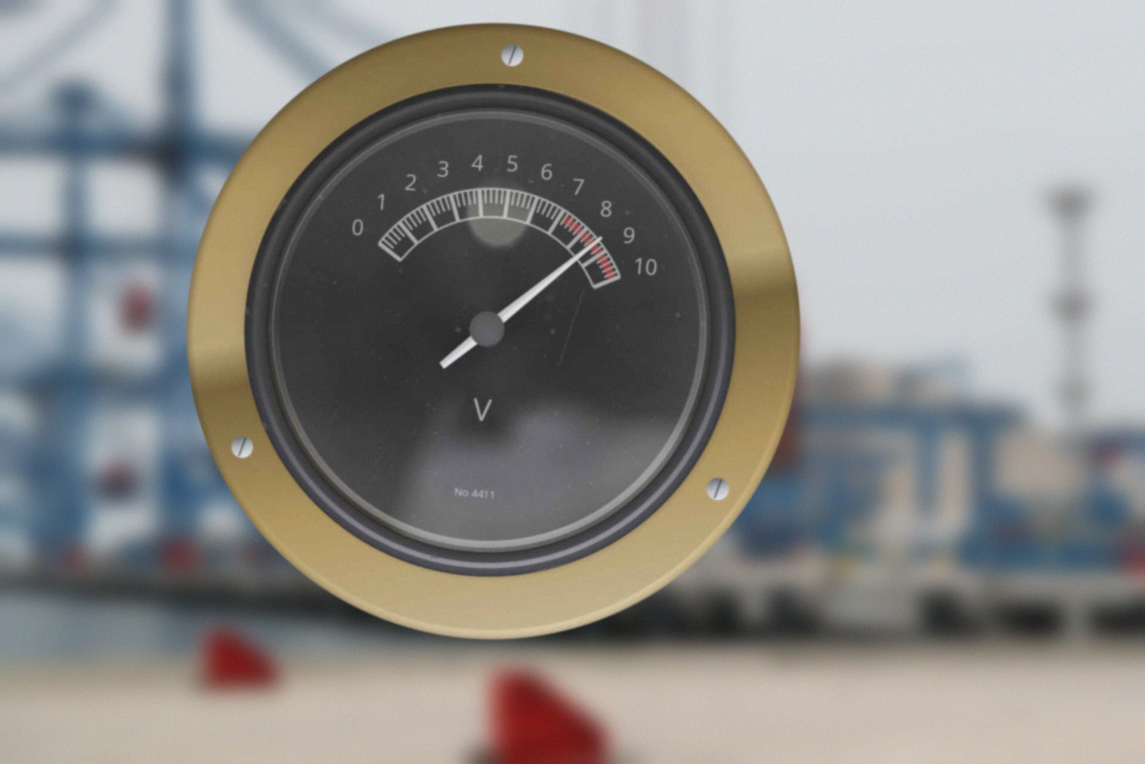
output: V 8.6
